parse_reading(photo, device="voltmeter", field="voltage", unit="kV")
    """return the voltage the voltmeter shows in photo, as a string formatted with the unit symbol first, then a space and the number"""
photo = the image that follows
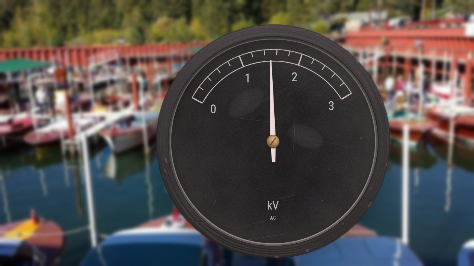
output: kV 1.5
